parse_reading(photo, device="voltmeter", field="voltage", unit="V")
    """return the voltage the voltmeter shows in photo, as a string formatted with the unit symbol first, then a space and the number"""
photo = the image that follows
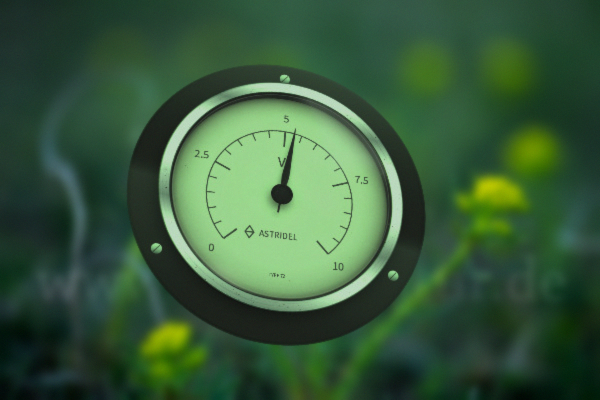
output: V 5.25
